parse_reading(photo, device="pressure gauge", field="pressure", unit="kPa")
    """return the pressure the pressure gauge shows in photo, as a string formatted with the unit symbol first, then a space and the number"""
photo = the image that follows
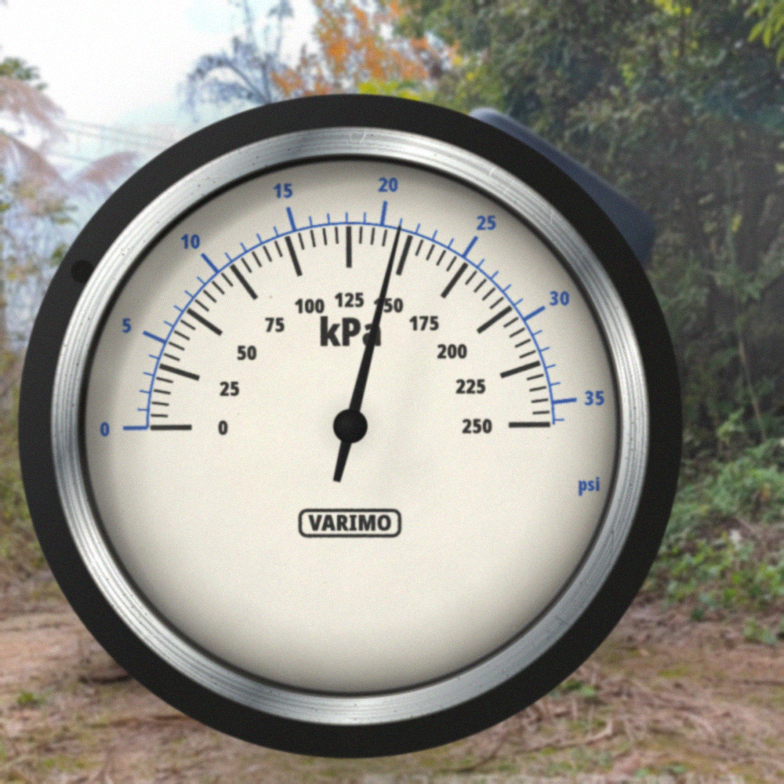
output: kPa 145
